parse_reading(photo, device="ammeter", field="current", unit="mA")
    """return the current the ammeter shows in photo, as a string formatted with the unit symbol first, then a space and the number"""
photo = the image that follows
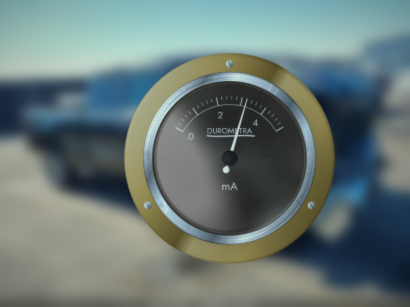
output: mA 3.2
